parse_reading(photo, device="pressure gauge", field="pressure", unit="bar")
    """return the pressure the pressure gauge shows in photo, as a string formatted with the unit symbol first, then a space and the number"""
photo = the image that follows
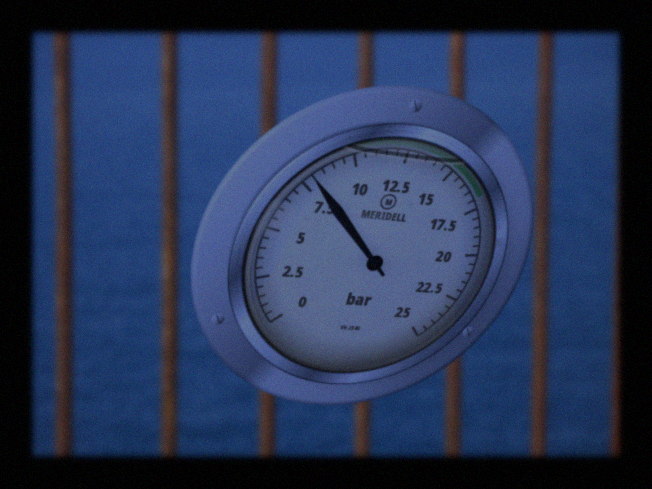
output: bar 8
